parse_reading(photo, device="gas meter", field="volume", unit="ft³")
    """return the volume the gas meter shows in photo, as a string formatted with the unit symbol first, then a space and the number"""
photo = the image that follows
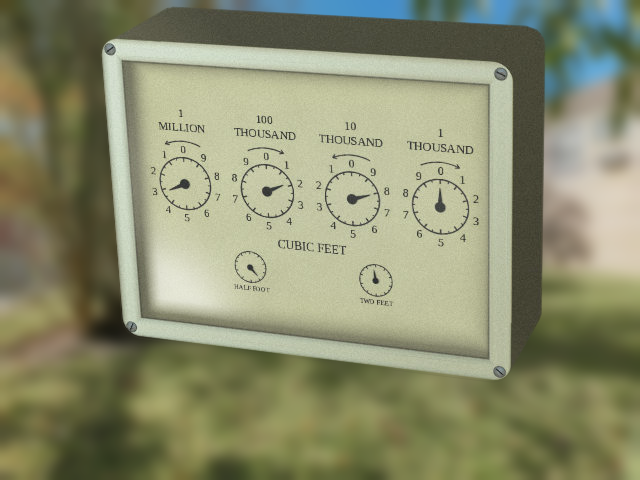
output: ft³ 318000
